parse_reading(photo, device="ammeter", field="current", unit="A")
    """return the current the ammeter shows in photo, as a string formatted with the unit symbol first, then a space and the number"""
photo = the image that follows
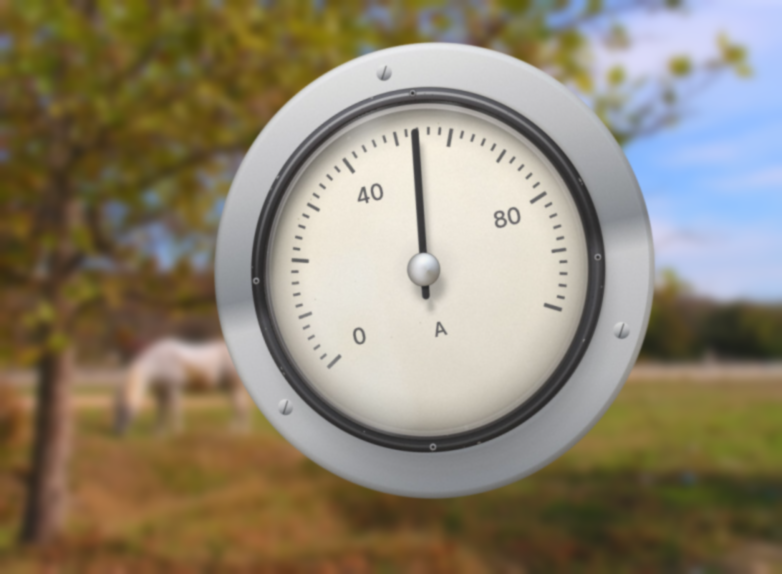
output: A 54
